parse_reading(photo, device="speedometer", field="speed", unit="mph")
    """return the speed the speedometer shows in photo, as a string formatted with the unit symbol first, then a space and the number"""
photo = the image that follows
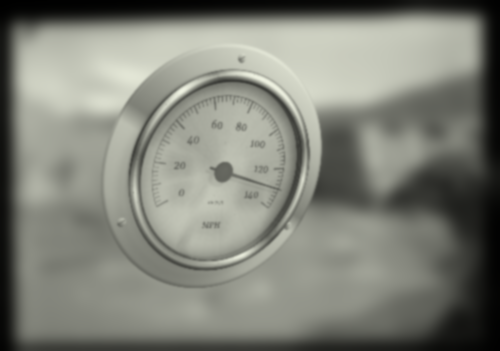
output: mph 130
